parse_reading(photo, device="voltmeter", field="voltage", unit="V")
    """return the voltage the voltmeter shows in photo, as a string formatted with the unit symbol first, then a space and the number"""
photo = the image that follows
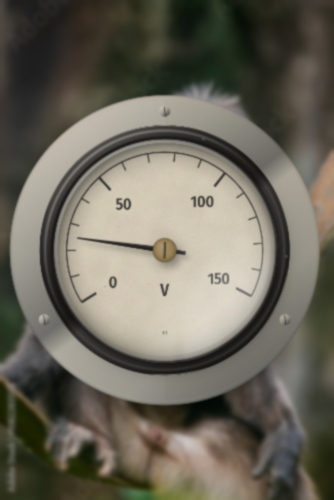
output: V 25
